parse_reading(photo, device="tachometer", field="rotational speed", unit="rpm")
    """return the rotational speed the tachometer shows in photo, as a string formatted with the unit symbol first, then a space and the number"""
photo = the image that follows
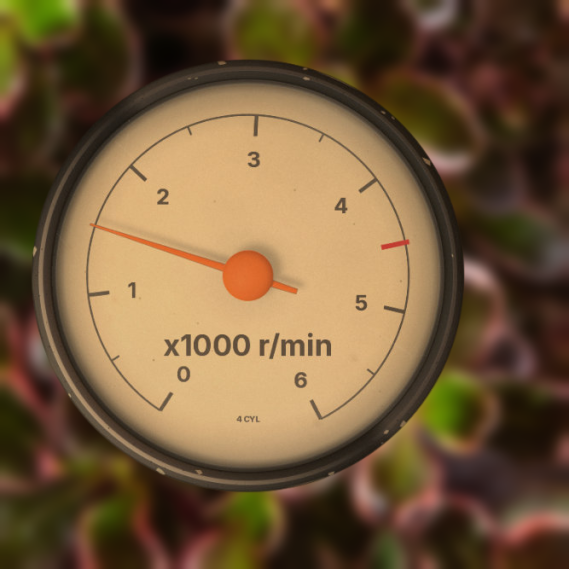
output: rpm 1500
